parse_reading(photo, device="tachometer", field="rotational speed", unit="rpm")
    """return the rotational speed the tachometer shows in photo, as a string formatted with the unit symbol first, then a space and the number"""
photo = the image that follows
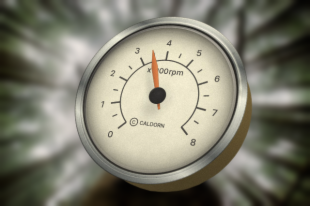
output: rpm 3500
